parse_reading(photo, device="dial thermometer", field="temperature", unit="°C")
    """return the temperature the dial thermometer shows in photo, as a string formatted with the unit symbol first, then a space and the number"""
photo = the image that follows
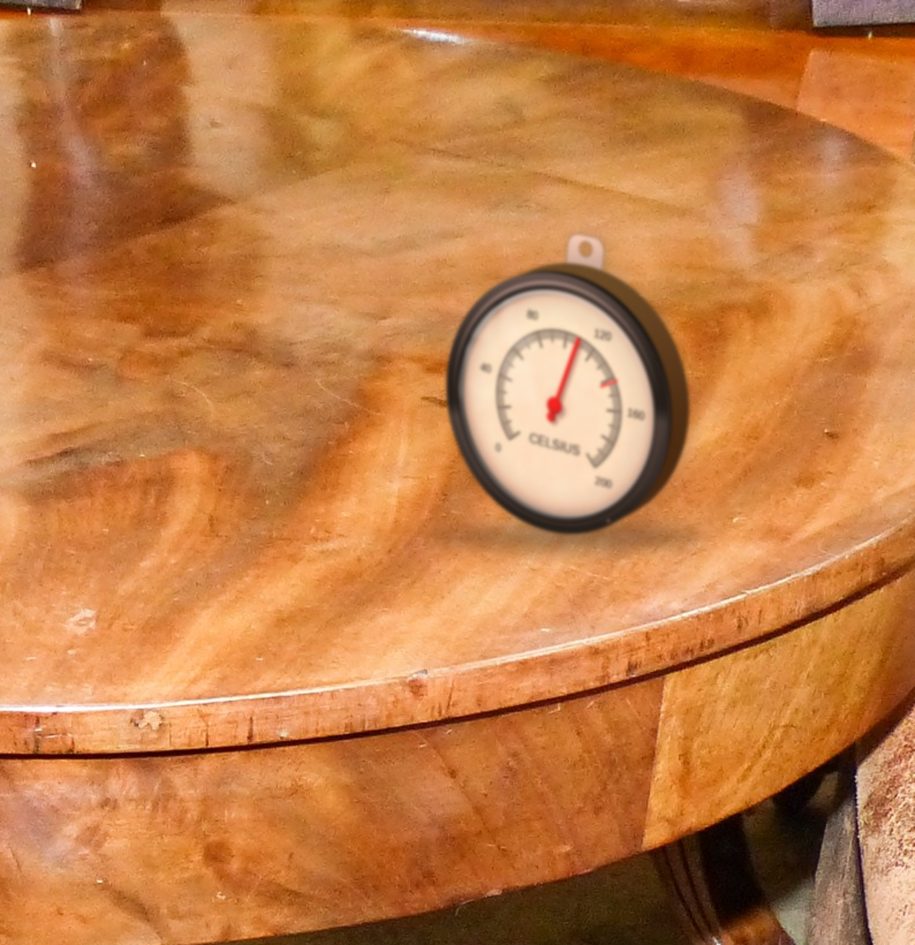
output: °C 110
